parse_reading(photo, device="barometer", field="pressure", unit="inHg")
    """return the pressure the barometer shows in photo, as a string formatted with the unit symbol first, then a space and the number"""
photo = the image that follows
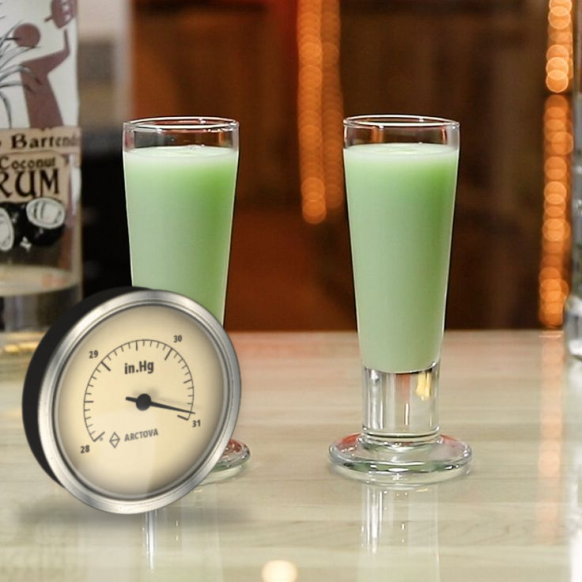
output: inHg 30.9
